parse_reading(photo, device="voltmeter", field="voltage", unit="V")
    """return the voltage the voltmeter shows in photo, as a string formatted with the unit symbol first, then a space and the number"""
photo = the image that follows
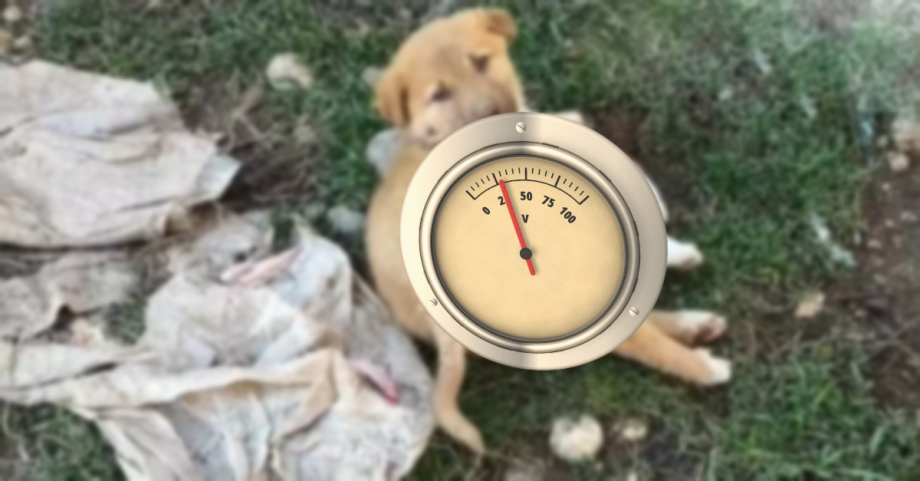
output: V 30
